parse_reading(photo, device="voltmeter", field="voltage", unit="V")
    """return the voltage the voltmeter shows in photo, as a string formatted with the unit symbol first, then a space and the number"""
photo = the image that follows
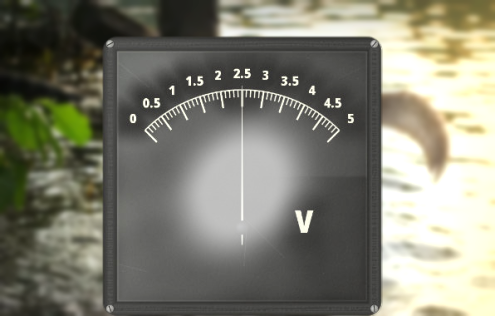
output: V 2.5
